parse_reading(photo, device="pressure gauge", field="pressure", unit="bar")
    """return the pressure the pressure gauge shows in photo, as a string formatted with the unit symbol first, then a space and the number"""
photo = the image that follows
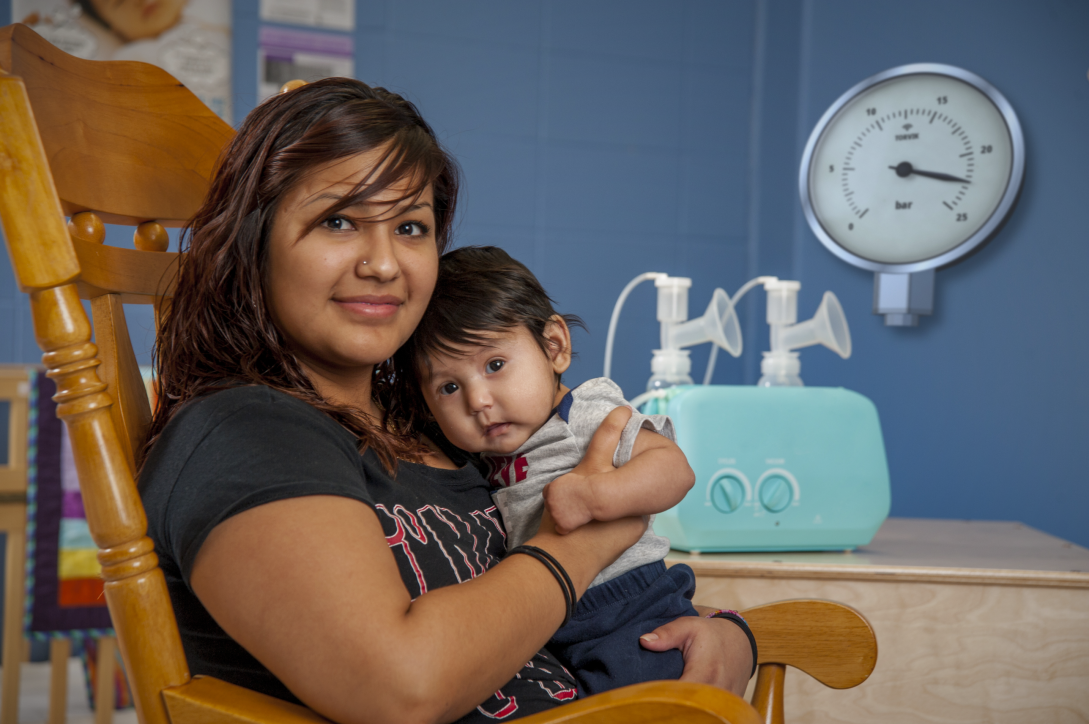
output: bar 22.5
